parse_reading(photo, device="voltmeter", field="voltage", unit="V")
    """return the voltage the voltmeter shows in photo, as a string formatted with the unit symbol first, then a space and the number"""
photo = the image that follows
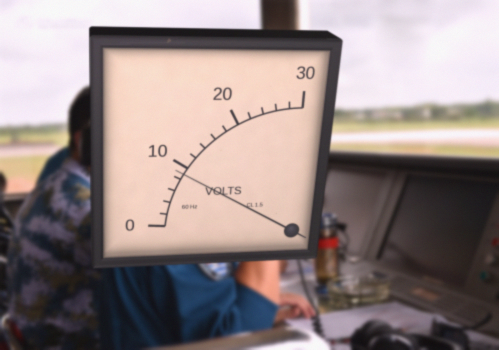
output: V 9
